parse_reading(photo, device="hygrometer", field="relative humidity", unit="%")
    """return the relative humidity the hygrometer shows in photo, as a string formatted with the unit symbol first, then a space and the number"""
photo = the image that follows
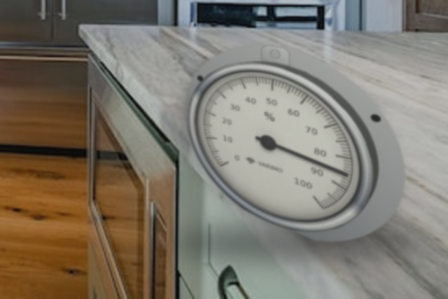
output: % 85
